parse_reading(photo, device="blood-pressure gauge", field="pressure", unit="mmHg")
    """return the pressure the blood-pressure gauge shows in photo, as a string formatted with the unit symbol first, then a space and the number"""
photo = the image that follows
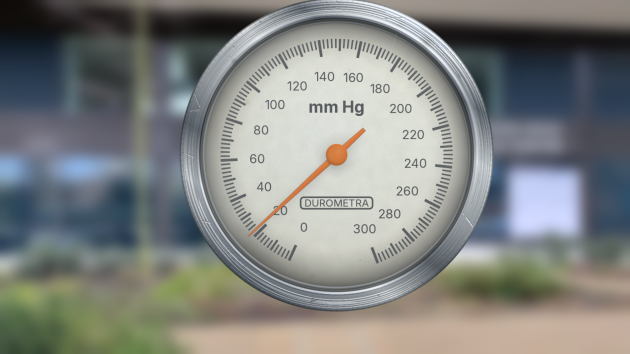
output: mmHg 22
